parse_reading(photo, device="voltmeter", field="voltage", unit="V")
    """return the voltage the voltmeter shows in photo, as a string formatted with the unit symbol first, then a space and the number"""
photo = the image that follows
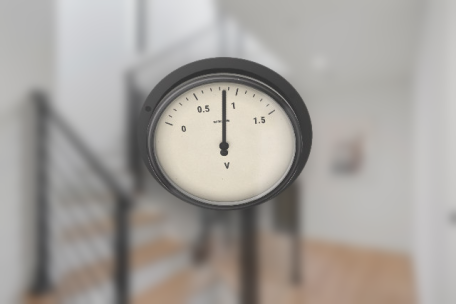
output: V 0.85
